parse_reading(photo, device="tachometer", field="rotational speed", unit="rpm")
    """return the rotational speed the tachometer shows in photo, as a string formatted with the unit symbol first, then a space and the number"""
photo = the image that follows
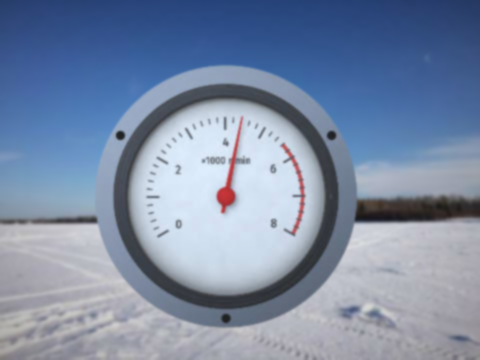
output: rpm 4400
